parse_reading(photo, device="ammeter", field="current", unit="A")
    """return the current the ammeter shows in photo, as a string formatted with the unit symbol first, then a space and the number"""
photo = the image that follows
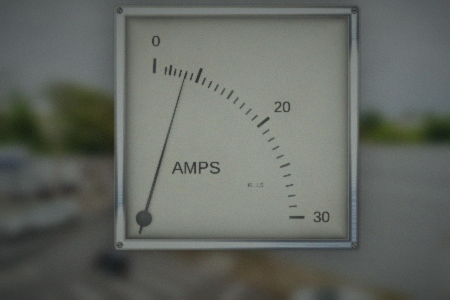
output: A 8
